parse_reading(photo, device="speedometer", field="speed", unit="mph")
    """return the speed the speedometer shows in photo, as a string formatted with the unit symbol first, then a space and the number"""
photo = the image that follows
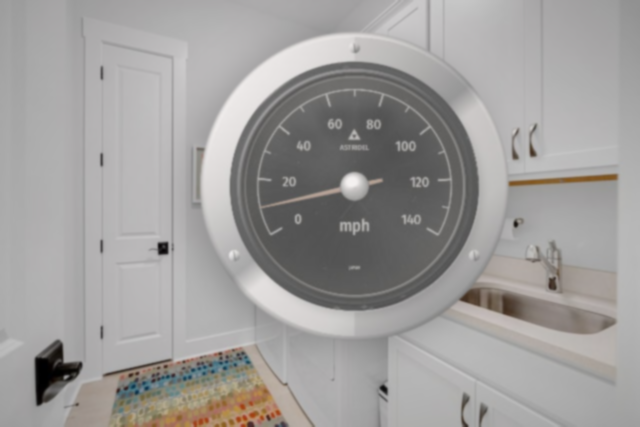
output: mph 10
